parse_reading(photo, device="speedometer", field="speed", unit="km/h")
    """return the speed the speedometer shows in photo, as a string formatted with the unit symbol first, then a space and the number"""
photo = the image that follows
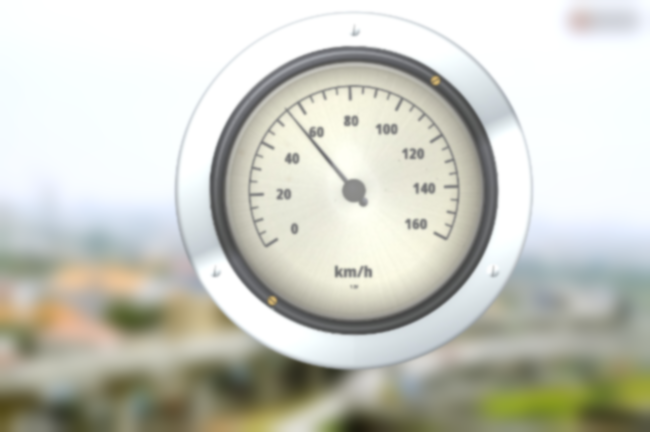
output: km/h 55
